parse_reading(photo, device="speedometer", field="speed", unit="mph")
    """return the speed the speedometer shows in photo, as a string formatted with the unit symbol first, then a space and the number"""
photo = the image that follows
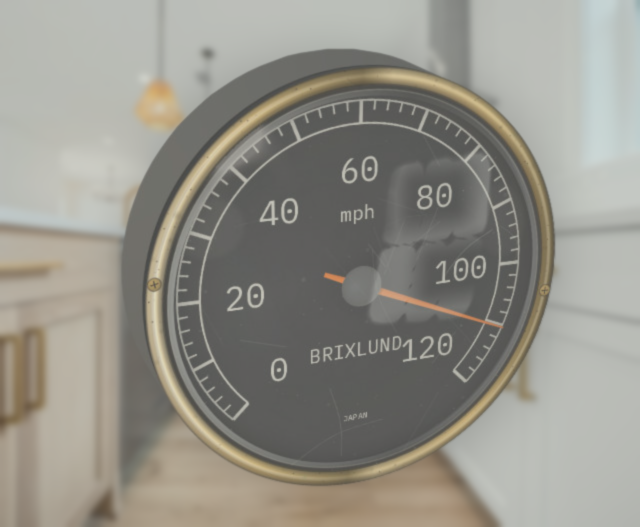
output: mph 110
